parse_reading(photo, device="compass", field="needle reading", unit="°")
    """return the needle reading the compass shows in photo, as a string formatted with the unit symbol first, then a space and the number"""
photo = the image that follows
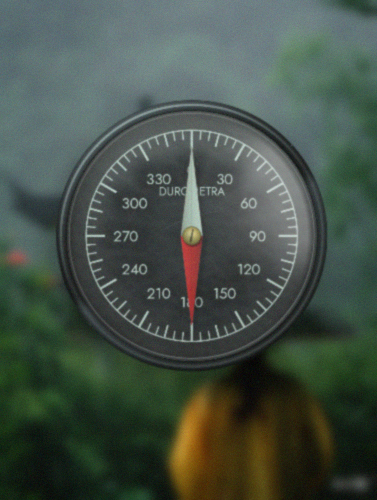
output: ° 180
